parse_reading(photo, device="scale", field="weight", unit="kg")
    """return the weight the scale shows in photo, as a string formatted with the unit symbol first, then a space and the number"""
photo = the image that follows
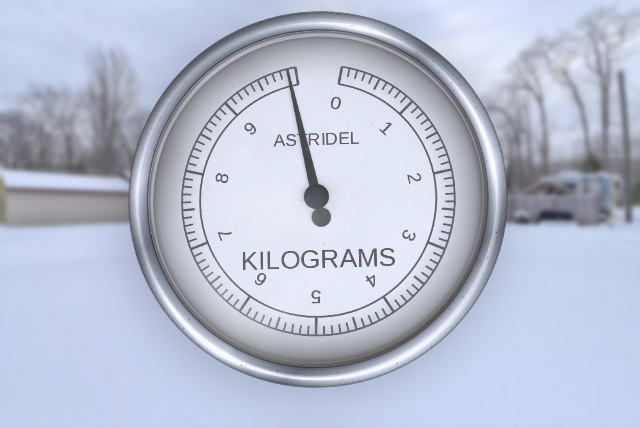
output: kg 9.9
